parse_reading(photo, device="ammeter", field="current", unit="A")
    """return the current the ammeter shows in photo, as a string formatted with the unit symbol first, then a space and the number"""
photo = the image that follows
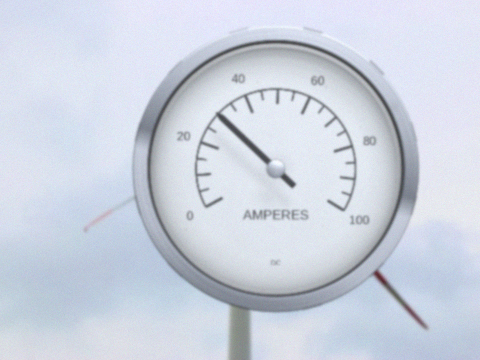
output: A 30
